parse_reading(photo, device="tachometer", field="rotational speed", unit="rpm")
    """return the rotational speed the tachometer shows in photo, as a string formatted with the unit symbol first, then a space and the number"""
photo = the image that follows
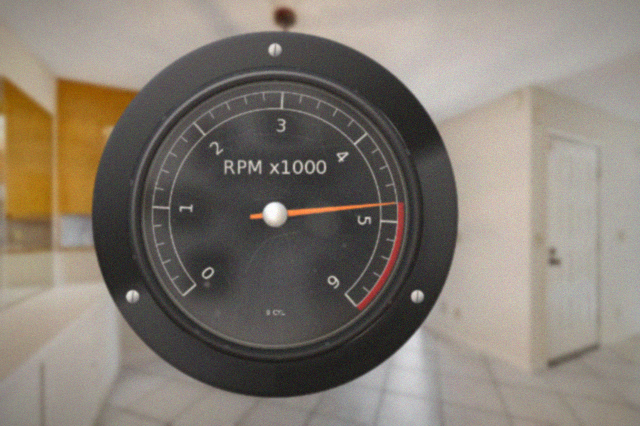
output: rpm 4800
